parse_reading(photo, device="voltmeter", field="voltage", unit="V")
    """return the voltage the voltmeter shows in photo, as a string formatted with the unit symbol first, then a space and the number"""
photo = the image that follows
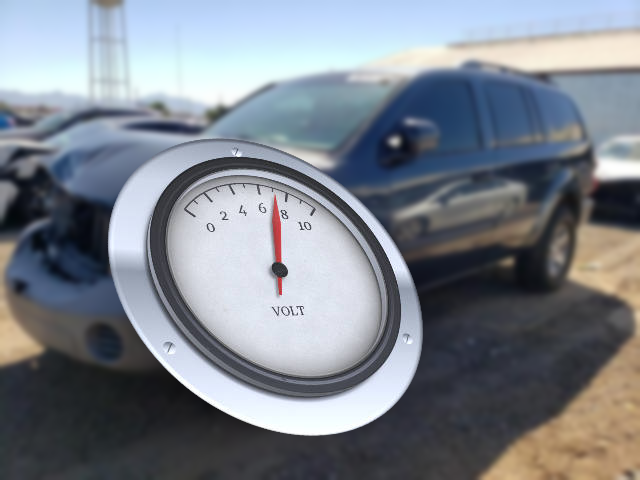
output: V 7
